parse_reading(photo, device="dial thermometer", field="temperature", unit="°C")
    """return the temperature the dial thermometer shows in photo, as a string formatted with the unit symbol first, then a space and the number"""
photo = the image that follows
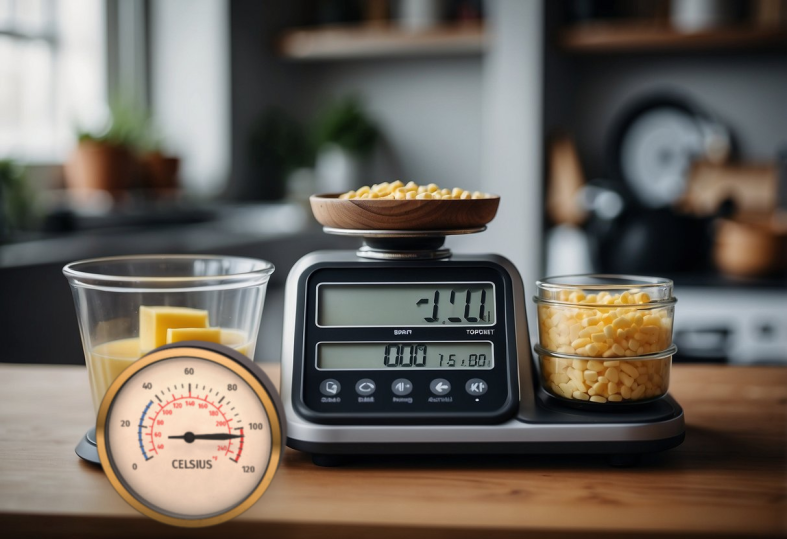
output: °C 104
